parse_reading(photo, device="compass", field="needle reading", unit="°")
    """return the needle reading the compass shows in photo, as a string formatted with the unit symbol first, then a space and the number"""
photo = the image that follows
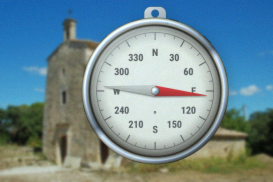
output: ° 95
